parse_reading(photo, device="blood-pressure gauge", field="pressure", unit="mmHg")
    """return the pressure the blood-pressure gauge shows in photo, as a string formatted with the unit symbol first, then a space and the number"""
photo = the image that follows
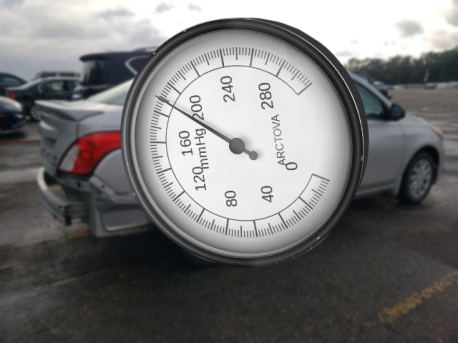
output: mmHg 190
